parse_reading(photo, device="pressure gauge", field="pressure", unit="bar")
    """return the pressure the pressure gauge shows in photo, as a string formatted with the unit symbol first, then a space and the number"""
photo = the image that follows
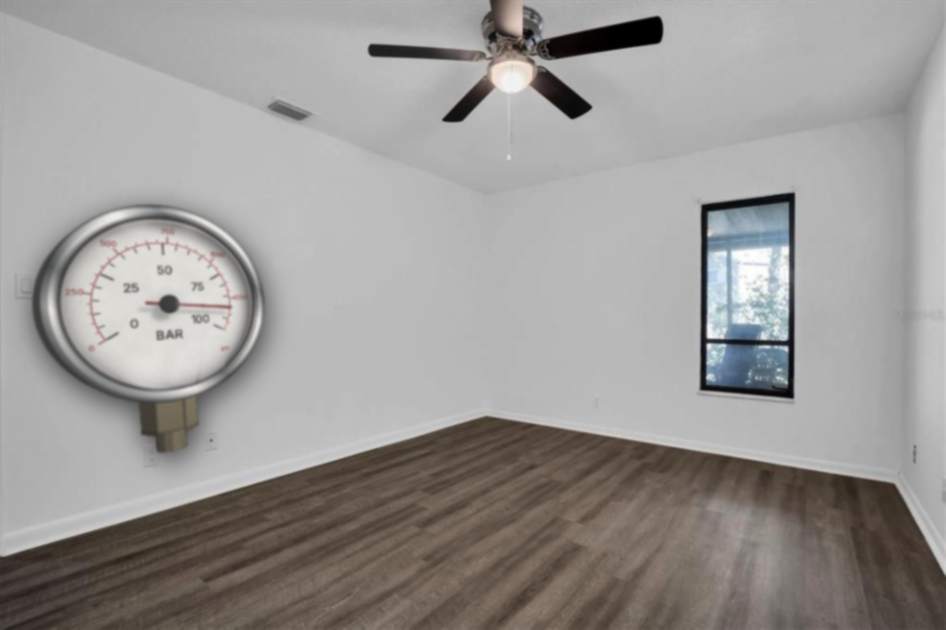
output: bar 90
